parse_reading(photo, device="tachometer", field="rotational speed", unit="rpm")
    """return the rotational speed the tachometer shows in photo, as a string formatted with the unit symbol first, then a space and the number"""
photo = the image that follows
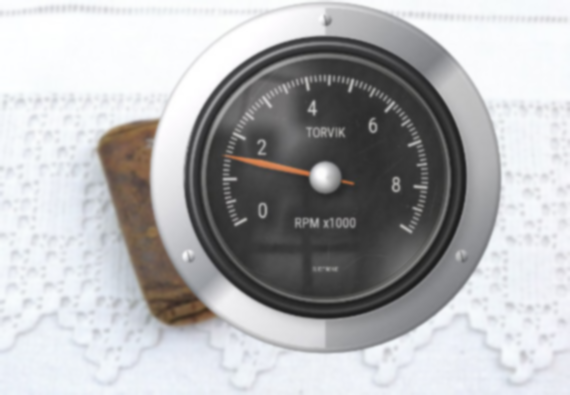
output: rpm 1500
